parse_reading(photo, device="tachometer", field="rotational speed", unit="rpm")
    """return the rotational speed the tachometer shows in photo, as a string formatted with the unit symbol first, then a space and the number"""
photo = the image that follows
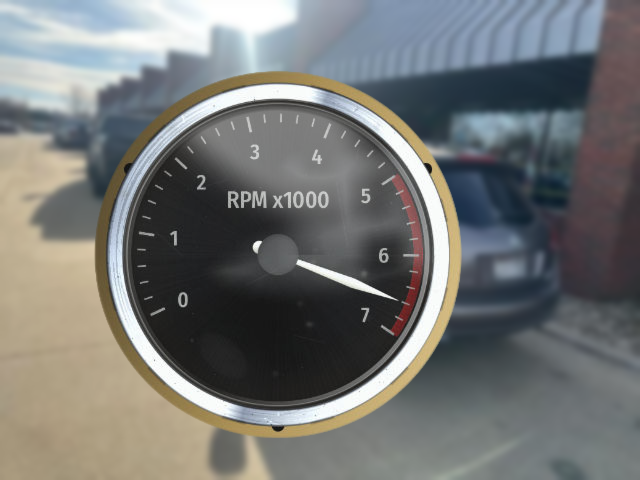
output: rpm 6600
